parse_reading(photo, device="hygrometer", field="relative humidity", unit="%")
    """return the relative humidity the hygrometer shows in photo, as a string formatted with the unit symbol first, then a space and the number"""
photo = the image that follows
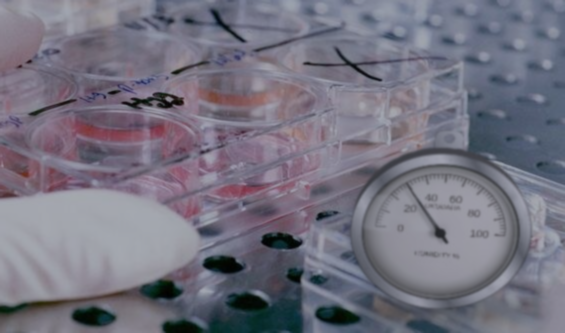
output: % 30
